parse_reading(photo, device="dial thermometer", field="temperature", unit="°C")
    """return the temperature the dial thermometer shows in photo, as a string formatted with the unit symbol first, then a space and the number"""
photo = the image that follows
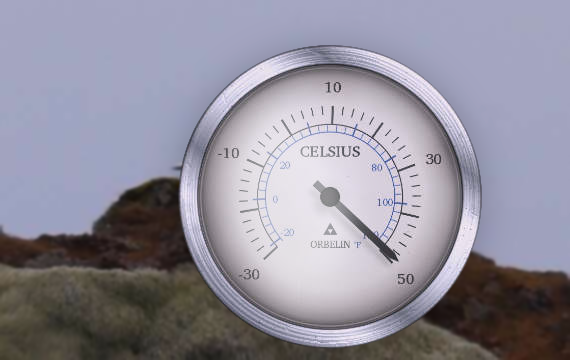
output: °C 49
